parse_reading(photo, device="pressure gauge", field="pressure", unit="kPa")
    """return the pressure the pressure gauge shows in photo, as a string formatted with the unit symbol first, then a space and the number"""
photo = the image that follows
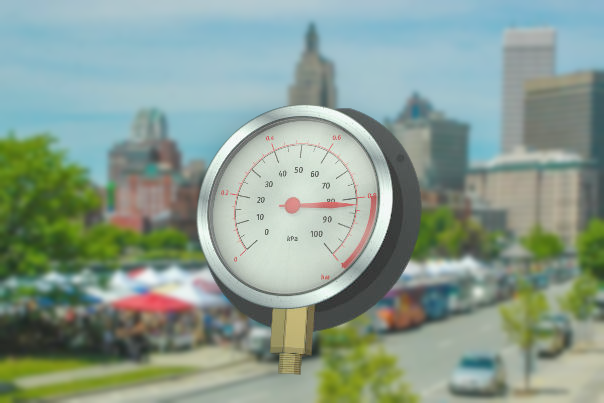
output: kPa 82.5
